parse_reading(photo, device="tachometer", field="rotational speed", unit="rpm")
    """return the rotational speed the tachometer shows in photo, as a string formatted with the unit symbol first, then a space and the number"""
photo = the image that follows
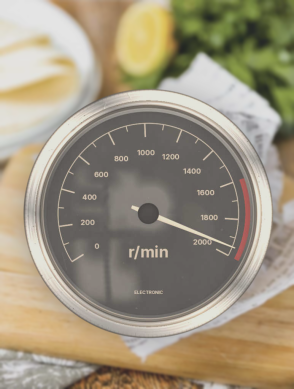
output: rpm 1950
